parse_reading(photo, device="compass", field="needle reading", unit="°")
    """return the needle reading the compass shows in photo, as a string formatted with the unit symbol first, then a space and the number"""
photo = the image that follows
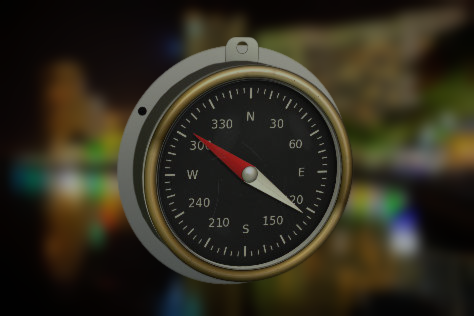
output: ° 305
